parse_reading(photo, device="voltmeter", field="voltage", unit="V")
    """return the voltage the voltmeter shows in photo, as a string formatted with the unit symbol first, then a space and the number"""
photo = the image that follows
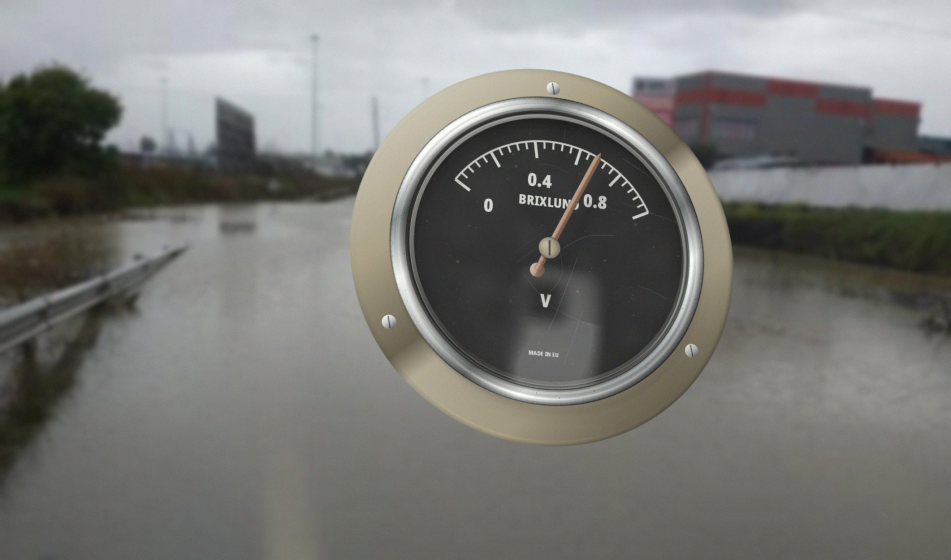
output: V 0.68
